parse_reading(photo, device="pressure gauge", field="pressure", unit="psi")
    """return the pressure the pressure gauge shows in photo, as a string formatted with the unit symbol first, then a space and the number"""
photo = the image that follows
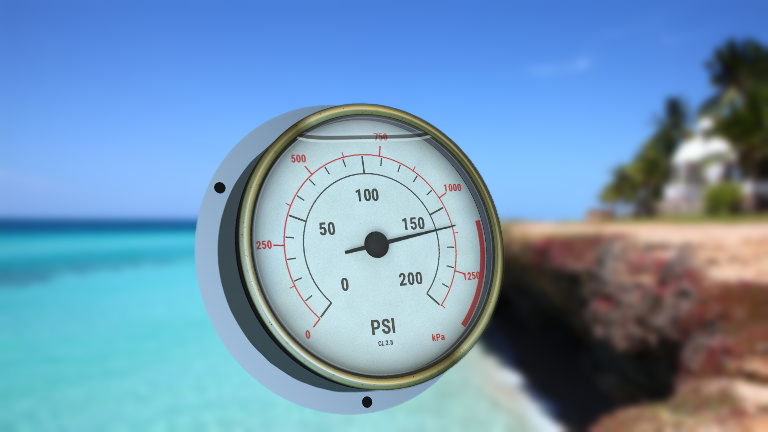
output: psi 160
